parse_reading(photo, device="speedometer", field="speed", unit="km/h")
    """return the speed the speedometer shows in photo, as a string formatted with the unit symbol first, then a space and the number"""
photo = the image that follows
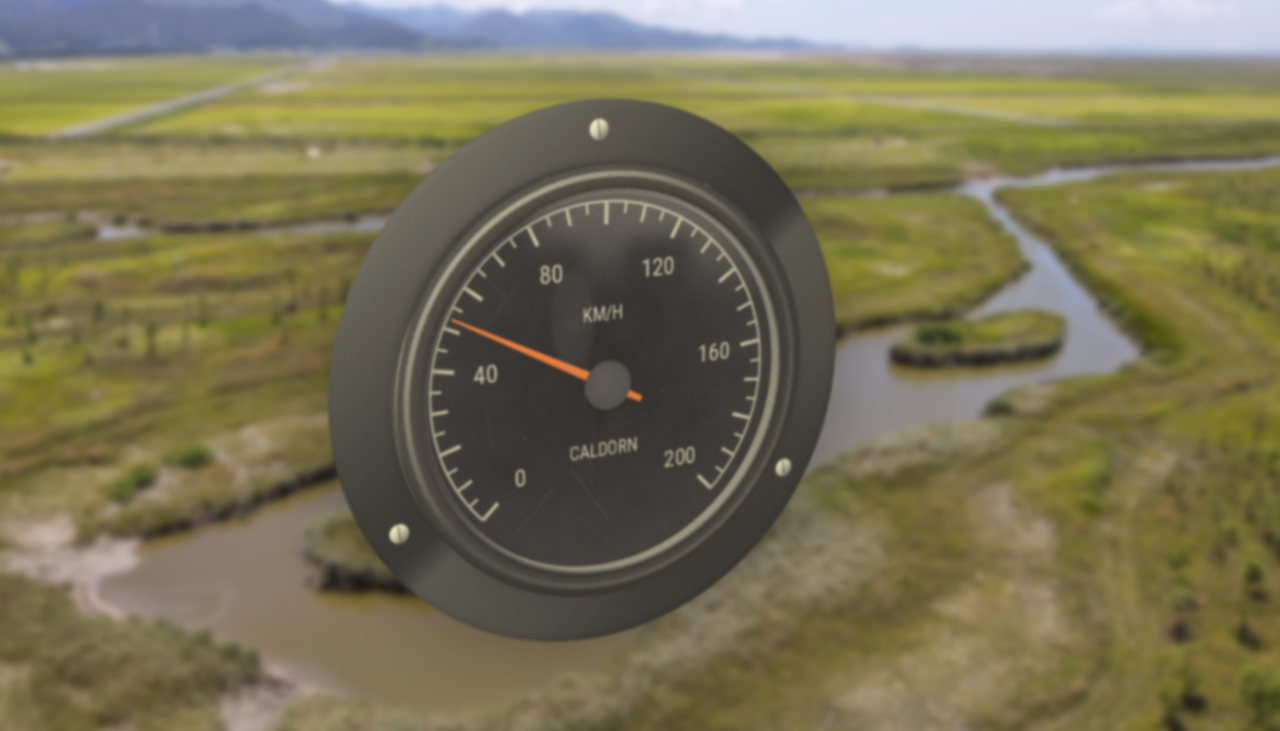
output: km/h 52.5
